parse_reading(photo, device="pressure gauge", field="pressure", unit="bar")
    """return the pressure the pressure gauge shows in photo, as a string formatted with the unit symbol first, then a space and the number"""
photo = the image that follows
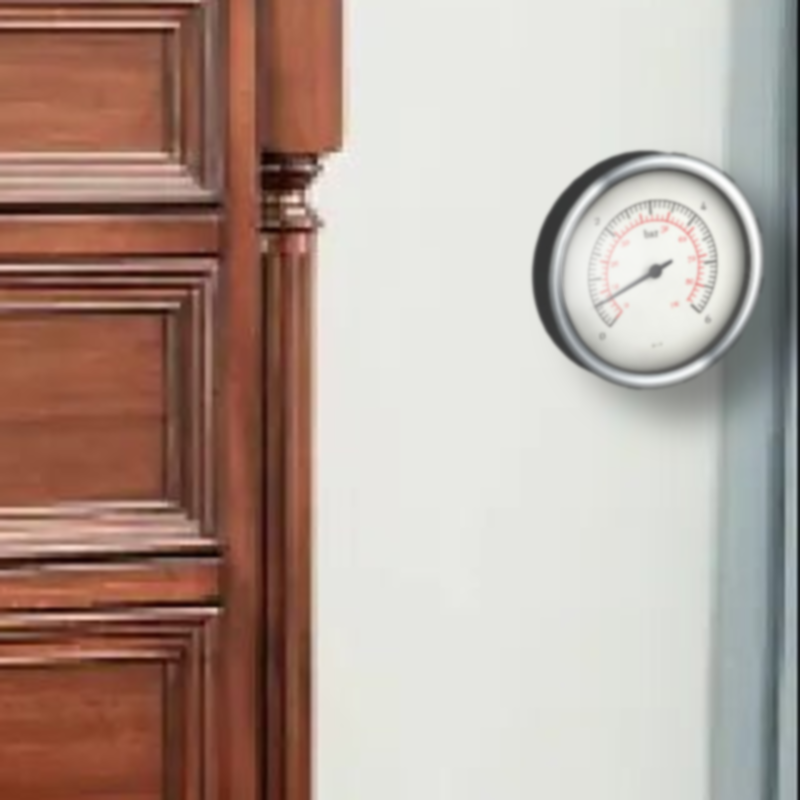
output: bar 0.5
